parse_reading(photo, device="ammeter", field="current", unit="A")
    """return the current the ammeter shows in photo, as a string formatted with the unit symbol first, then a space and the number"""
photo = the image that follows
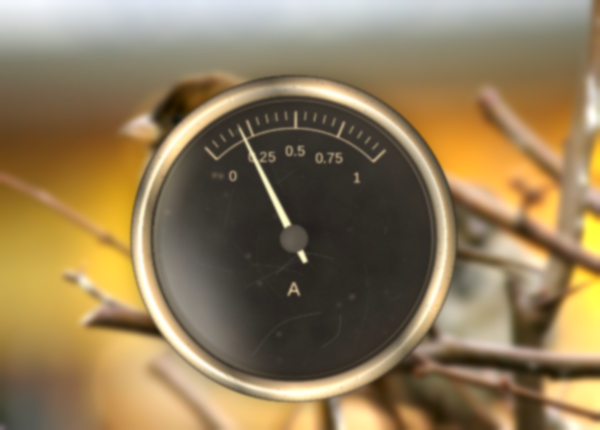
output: A 0.2
